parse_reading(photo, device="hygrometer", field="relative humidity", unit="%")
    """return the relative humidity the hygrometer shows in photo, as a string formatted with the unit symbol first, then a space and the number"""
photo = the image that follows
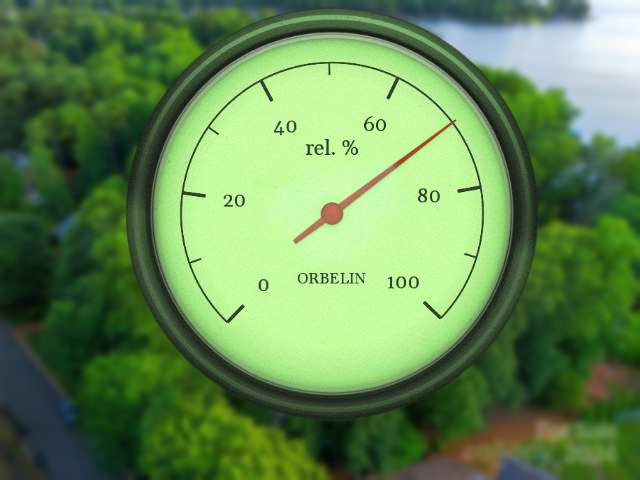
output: % 70
